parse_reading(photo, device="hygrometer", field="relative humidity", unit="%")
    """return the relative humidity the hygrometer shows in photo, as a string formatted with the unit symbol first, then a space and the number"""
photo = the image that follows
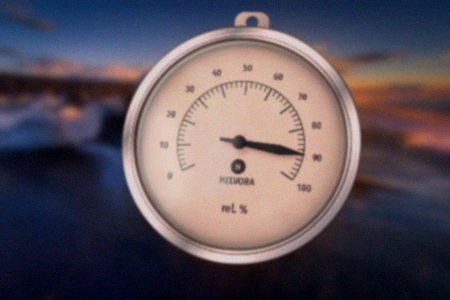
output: % 90
